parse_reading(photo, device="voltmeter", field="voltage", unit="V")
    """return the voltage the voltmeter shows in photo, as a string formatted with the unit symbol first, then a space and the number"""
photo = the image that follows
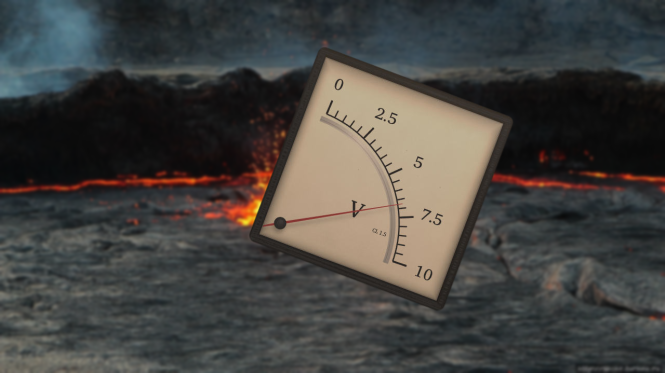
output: V 6.75
